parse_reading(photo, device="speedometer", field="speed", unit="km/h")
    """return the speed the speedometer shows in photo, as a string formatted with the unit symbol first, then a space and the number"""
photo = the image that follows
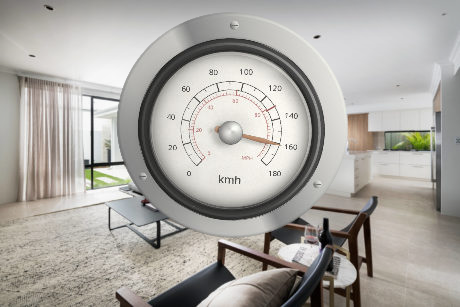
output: km/h 160
